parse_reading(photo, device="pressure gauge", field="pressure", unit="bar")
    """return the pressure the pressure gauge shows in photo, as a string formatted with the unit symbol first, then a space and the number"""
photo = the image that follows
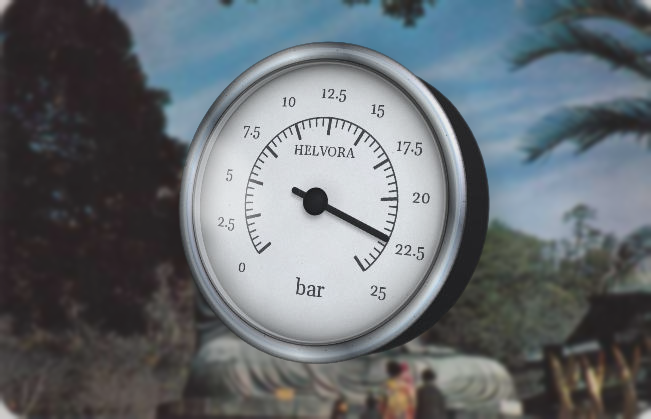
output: bar 22.5
